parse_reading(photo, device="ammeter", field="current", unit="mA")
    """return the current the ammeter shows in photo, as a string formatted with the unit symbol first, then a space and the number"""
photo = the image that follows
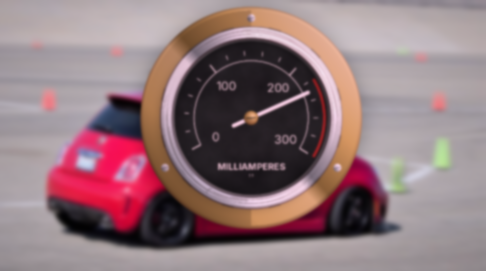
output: mA 230
